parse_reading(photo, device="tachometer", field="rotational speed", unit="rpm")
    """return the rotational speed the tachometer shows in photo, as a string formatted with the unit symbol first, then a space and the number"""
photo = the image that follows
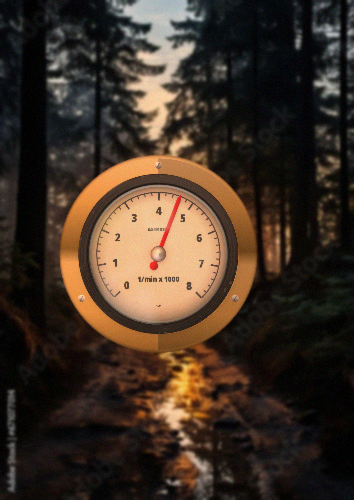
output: rpm 4600
